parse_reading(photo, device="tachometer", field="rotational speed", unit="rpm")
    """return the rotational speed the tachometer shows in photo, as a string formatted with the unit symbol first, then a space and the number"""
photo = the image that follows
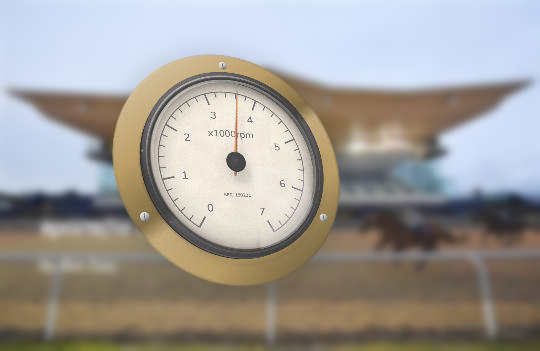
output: rpm 3600
